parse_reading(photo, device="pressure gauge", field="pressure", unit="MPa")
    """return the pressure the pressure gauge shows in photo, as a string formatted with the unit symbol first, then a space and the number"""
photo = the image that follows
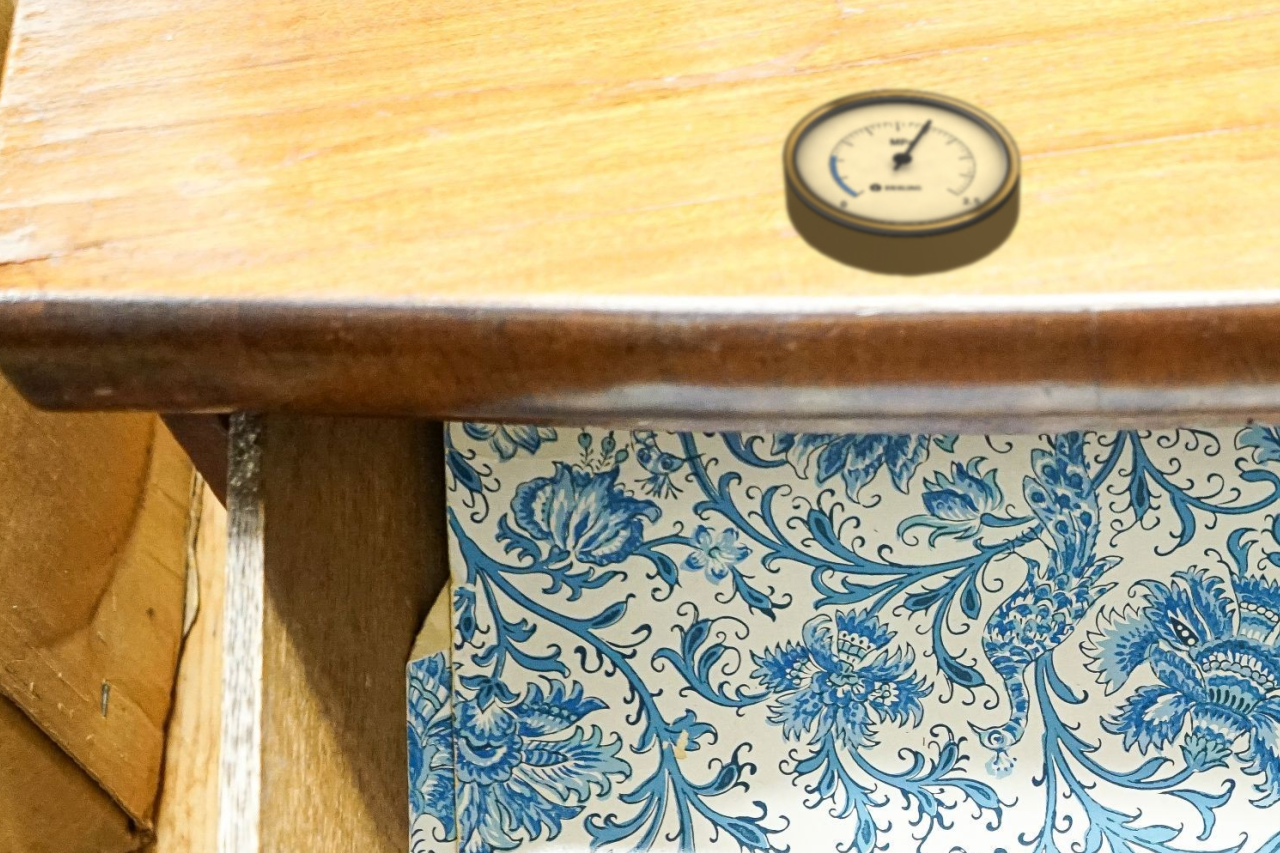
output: MPa 1.5
